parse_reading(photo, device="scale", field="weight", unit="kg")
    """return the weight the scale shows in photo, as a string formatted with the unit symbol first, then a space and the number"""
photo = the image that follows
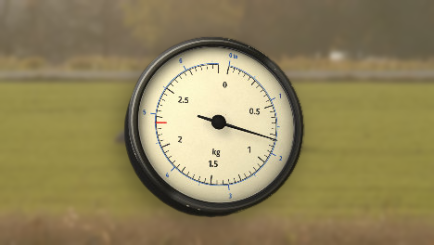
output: kg 0.8
